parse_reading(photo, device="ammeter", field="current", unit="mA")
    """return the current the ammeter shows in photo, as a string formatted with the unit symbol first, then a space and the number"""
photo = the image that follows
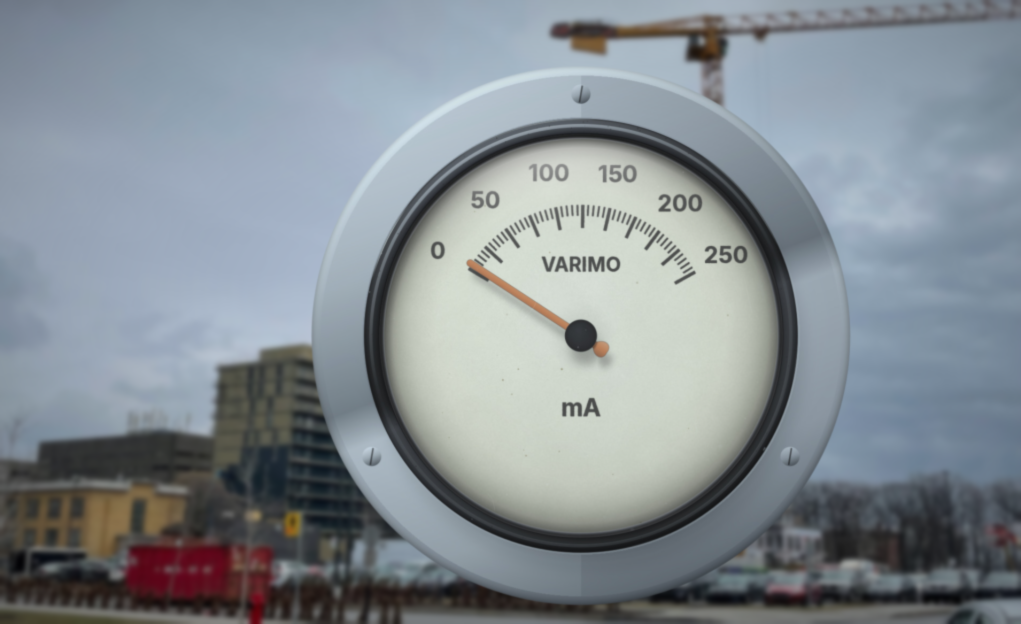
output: mA 5
